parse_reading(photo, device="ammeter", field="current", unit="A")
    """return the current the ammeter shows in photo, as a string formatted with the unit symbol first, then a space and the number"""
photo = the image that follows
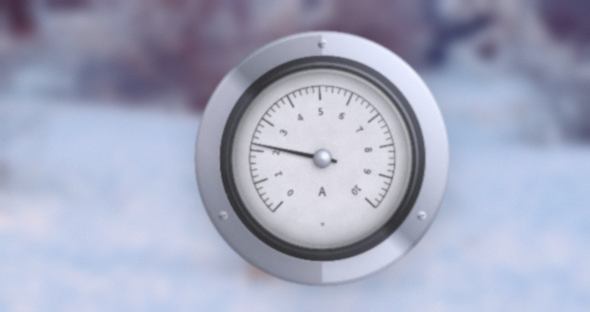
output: A 2.2
